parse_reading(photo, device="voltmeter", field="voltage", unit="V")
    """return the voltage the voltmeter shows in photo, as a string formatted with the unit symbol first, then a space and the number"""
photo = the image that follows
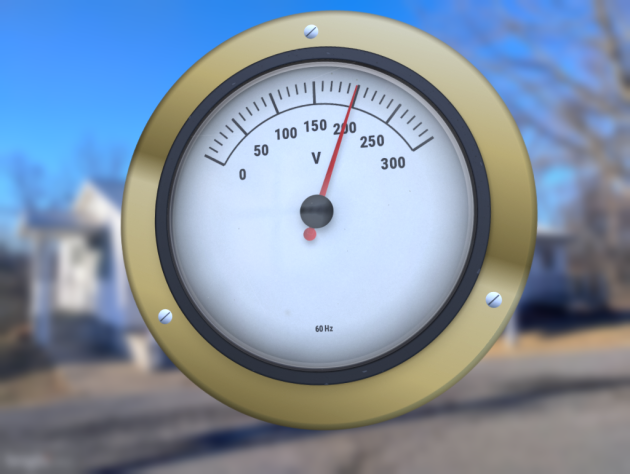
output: V 200
